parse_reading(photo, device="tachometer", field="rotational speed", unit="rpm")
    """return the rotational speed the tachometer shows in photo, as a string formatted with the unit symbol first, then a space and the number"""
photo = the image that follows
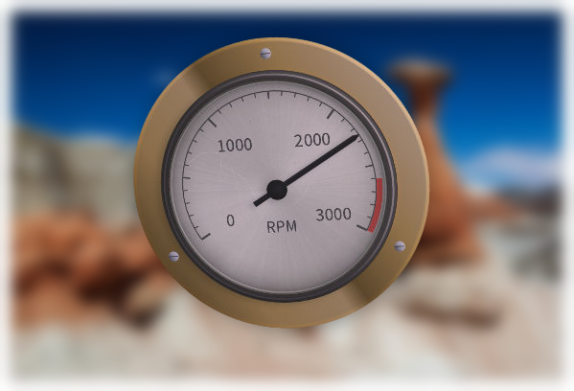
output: rpm 2250
